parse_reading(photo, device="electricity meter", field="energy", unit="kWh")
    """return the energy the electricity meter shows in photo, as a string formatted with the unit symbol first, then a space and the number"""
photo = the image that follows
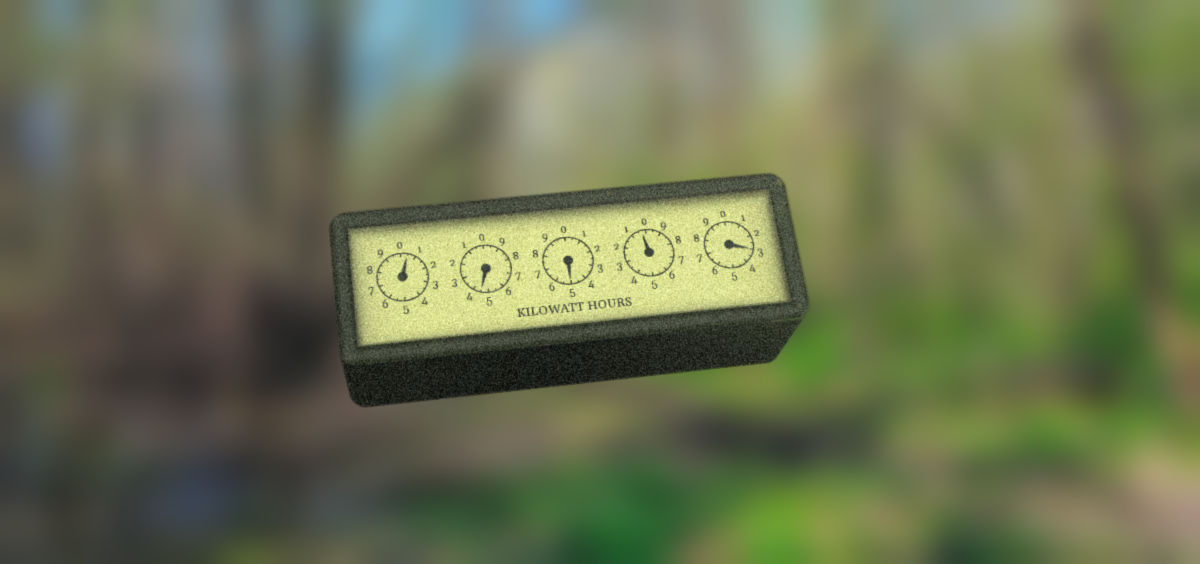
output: kWh 4503
